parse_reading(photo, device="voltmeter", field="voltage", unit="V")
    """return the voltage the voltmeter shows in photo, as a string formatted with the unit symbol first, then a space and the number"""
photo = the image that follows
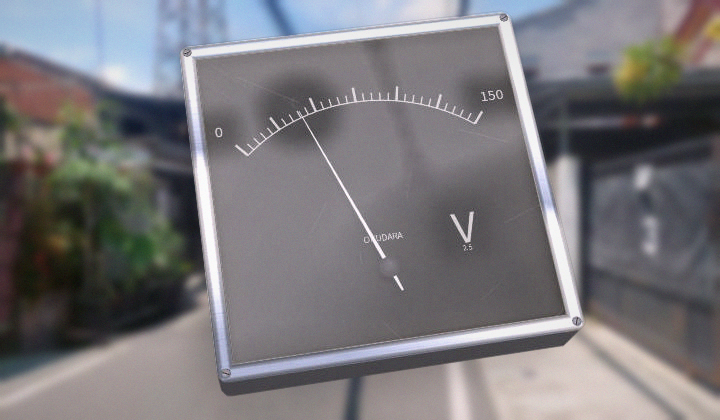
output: V 40
